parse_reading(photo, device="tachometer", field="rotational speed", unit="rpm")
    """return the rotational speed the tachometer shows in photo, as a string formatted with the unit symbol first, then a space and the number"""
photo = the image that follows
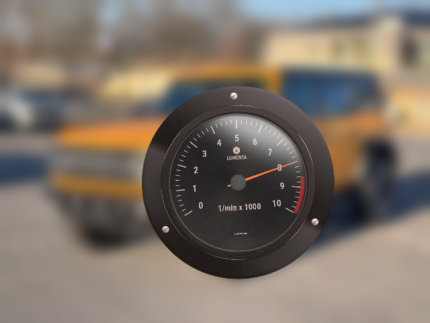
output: rpm 8000
